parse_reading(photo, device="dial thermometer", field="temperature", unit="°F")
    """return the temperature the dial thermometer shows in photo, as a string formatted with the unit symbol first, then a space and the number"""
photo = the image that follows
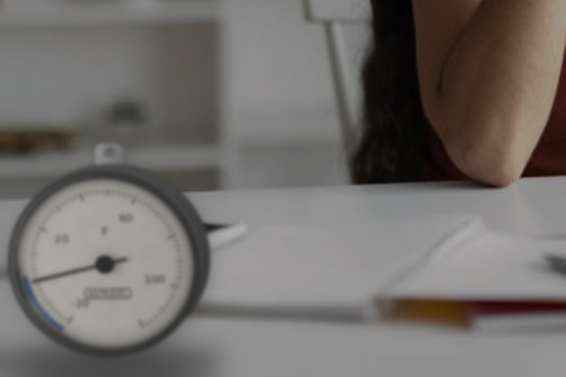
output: °F 0
